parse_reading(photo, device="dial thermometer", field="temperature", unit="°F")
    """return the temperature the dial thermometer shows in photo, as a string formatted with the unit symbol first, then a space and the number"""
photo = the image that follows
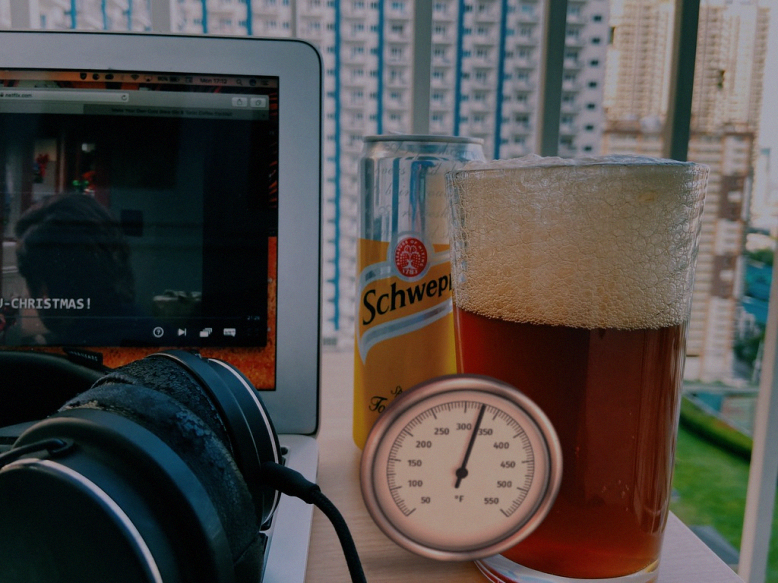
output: °F 325
